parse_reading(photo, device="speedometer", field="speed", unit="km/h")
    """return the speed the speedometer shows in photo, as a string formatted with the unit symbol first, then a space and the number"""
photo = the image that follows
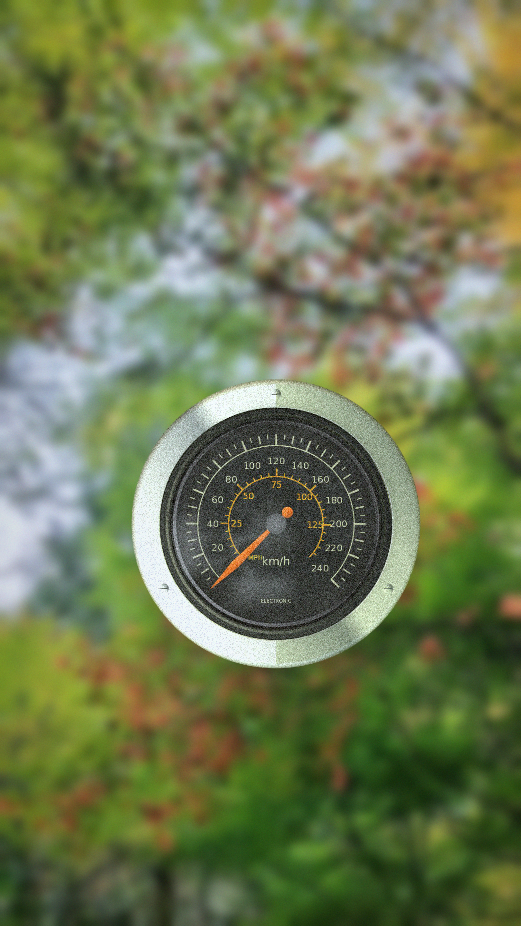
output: km/h 0
